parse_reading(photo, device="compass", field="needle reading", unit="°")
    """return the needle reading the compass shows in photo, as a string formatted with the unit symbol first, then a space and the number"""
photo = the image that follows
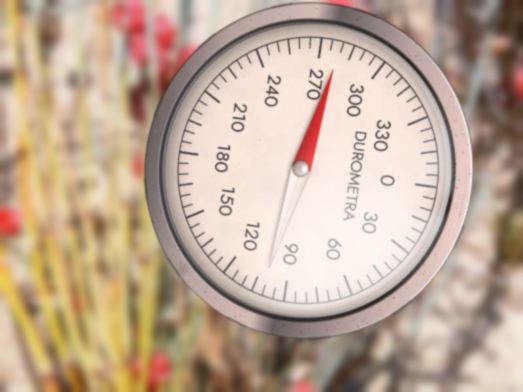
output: ° 280
